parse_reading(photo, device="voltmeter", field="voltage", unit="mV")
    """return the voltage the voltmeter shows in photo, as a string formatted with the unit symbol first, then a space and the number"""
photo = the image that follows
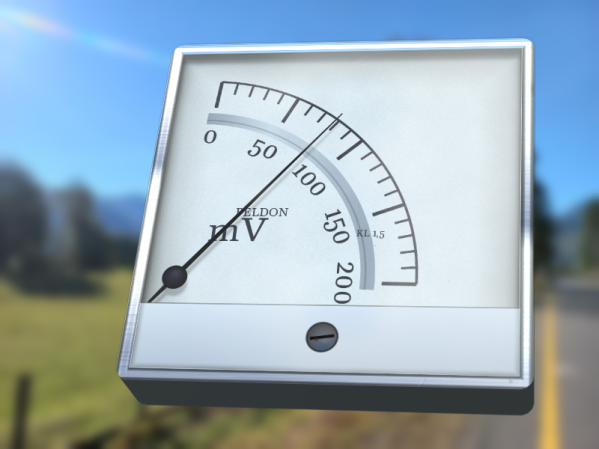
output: mV 80
